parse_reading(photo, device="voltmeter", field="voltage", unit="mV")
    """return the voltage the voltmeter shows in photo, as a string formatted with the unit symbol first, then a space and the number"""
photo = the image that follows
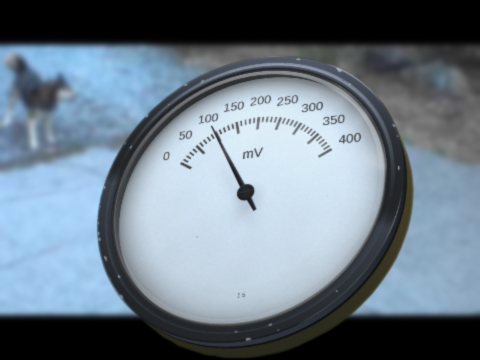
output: mV 100
